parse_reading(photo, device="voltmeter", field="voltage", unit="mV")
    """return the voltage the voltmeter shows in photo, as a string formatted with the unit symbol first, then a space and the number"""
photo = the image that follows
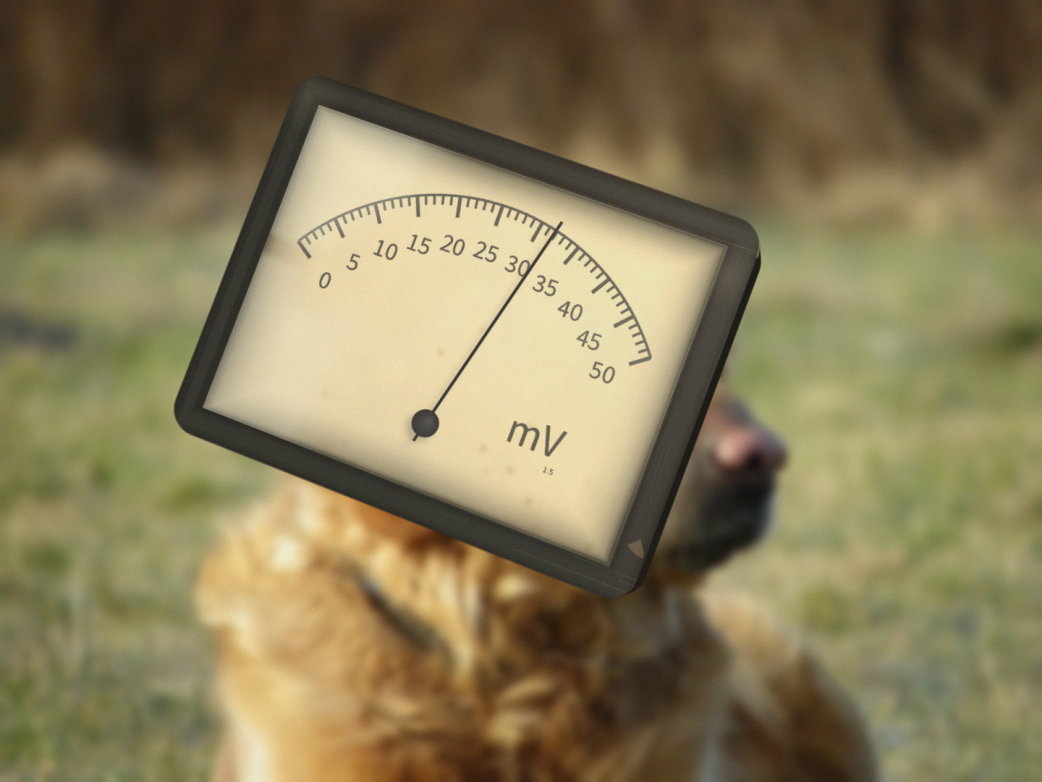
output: mV 32
